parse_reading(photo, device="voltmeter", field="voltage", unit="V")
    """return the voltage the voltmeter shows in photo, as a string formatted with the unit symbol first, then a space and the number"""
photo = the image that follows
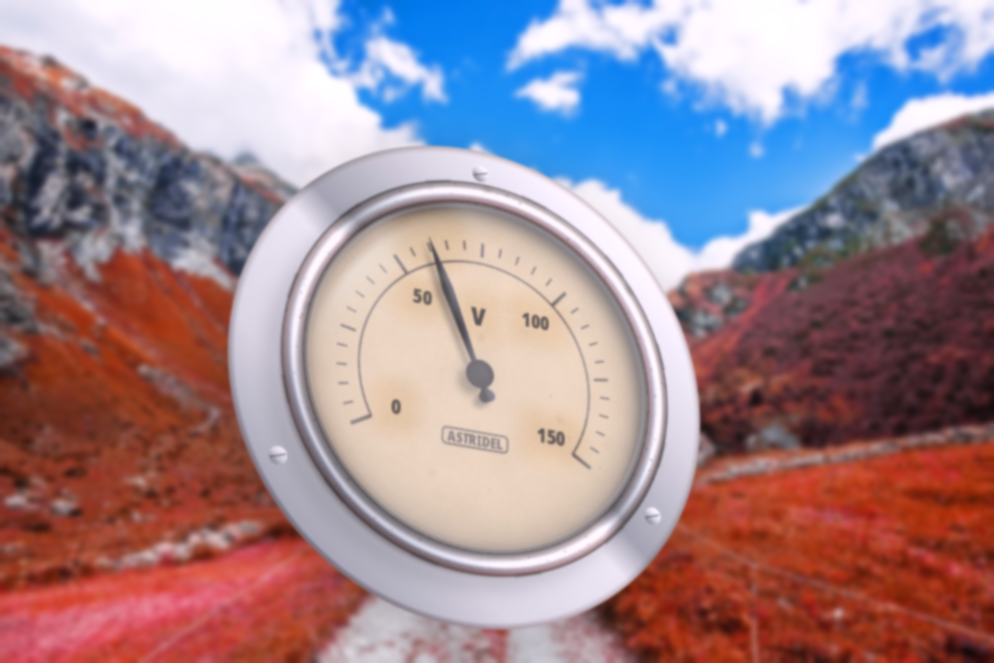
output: V 60
